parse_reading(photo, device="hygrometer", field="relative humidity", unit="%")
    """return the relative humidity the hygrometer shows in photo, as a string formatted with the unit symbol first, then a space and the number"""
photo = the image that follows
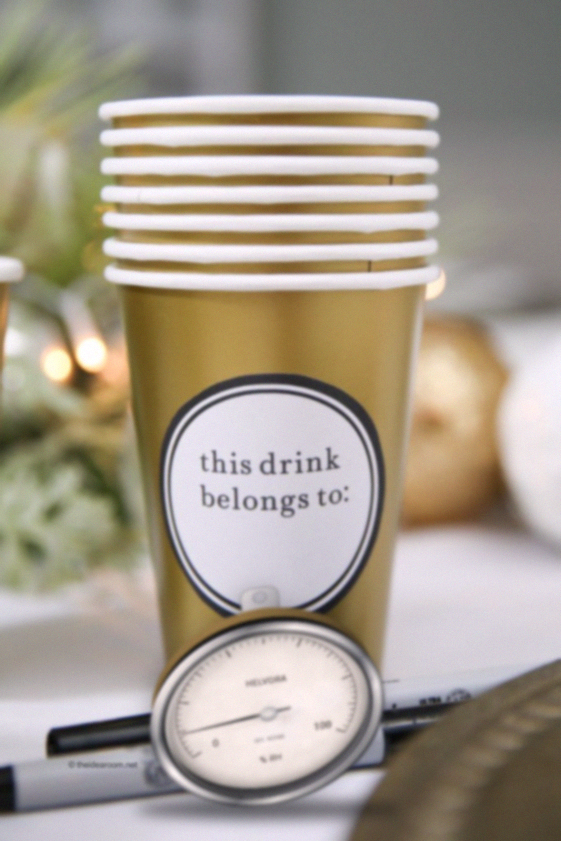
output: % 10
